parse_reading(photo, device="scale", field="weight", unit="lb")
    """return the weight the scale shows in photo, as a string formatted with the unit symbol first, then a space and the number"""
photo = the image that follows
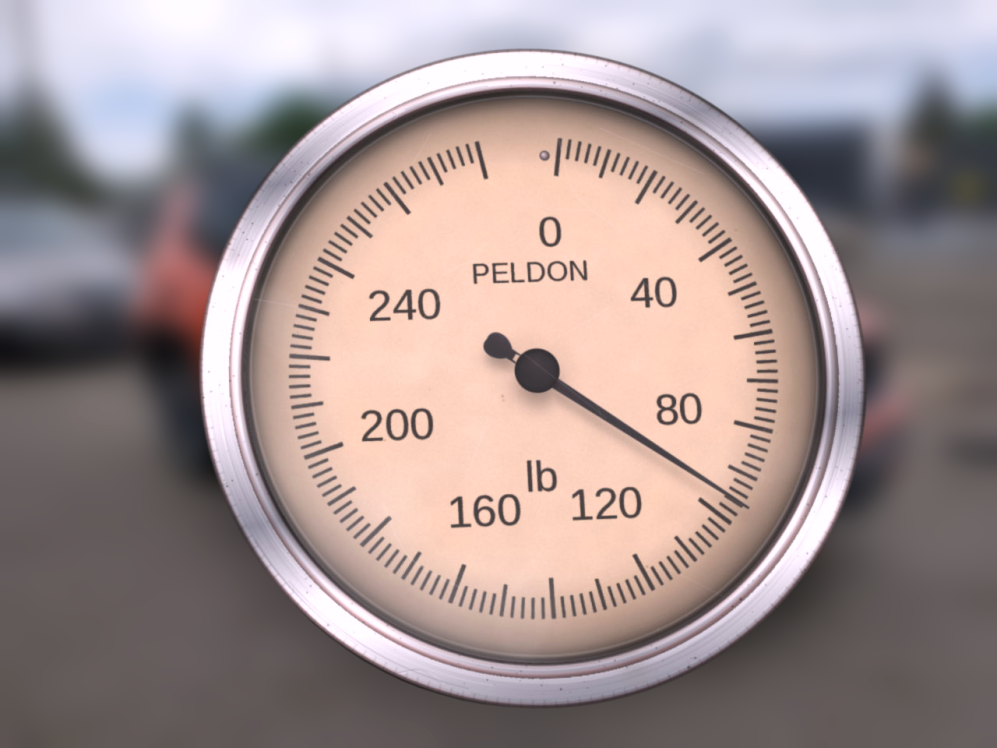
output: lb 96
